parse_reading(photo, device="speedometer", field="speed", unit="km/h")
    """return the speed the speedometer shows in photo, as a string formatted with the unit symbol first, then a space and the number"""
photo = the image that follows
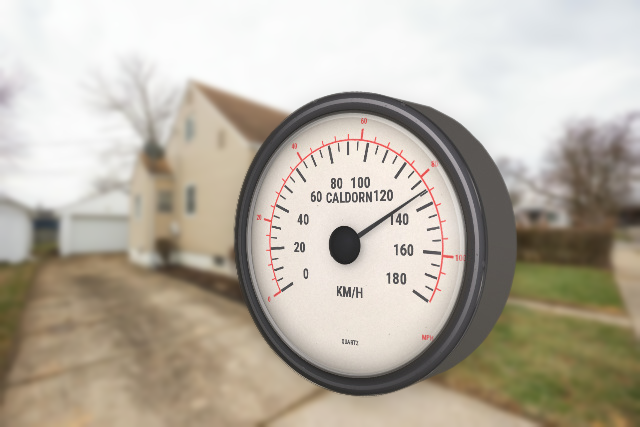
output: km/h 135
